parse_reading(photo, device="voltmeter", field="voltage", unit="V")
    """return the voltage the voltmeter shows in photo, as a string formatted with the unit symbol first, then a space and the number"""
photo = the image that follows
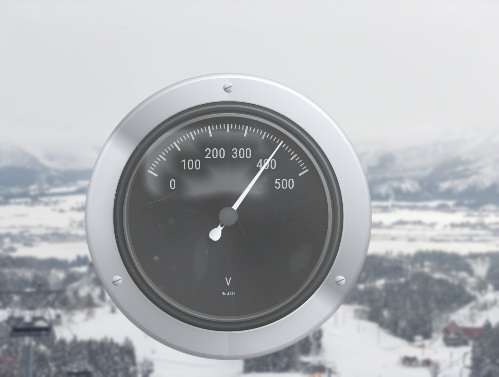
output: V 400
